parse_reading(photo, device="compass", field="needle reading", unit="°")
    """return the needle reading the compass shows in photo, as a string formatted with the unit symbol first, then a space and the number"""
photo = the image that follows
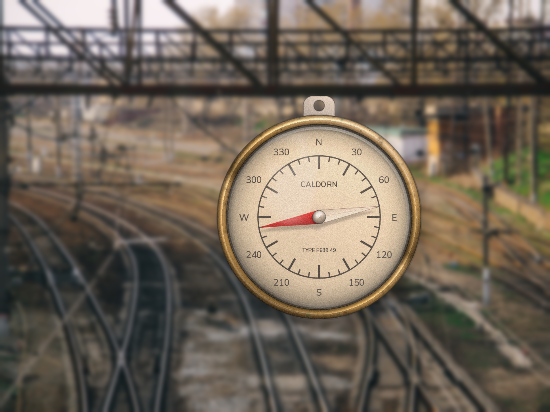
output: ° 260
